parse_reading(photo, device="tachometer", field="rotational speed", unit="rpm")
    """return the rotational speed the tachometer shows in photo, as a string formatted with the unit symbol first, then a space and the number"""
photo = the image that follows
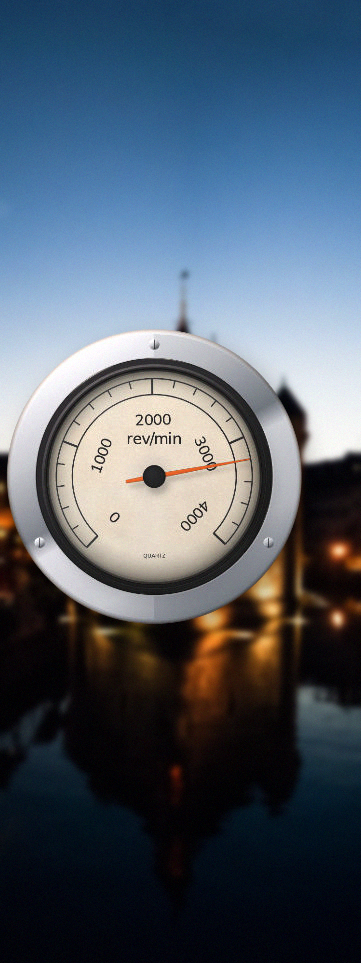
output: rpm 3200
